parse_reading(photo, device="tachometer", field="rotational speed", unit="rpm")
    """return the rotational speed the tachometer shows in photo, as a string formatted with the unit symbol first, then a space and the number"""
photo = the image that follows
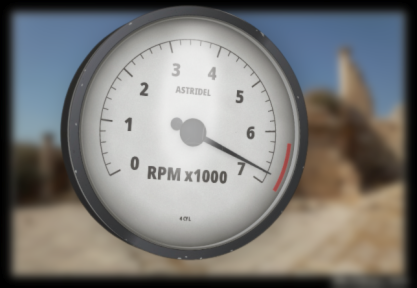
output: rpm 6800
